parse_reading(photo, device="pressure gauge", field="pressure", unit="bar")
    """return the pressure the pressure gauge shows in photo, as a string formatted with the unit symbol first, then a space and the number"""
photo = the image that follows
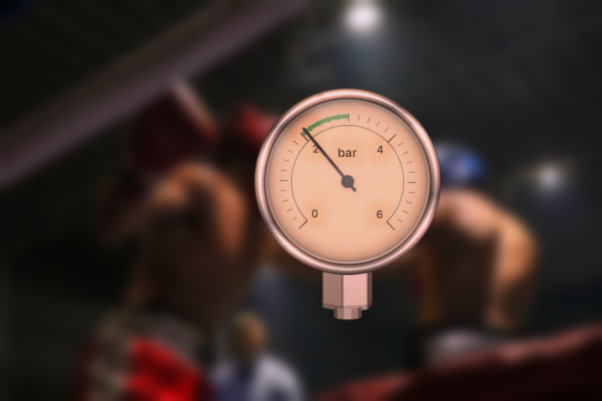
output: bar 2.1
